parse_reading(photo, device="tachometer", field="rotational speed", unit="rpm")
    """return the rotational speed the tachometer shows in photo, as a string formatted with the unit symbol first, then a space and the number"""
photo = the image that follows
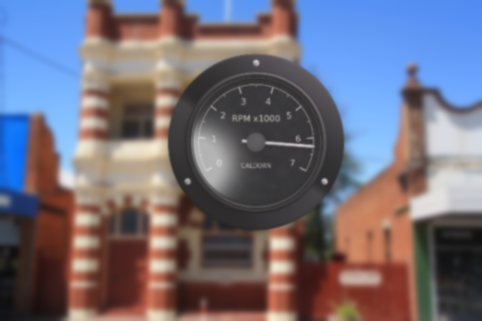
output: rpm 6250
